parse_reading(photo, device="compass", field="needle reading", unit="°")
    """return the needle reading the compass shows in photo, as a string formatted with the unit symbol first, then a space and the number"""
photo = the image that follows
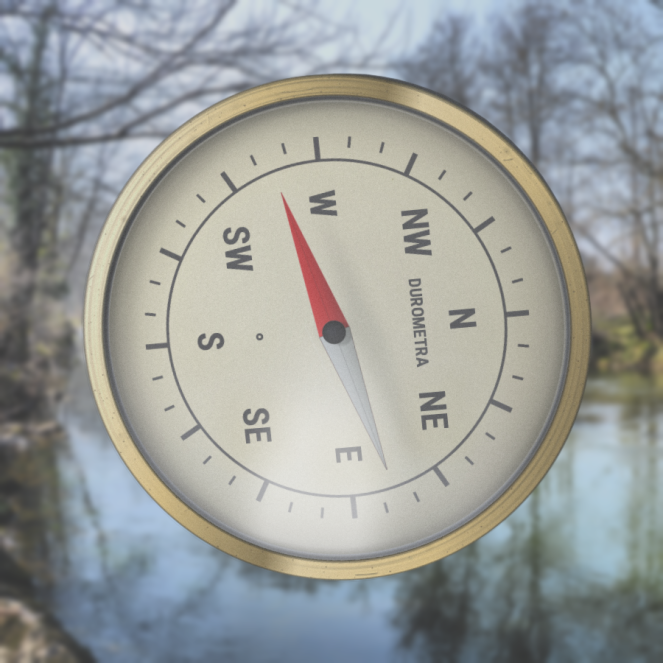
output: ° 255
